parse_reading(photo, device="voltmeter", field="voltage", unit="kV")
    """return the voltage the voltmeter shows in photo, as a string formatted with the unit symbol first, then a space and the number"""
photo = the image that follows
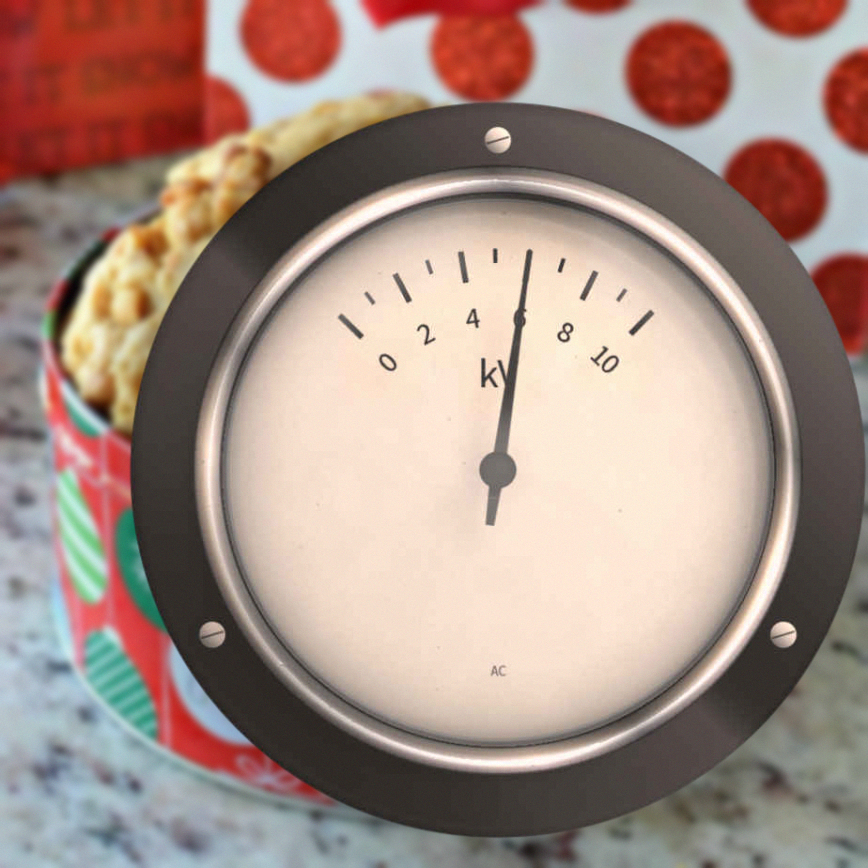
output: kV 6
